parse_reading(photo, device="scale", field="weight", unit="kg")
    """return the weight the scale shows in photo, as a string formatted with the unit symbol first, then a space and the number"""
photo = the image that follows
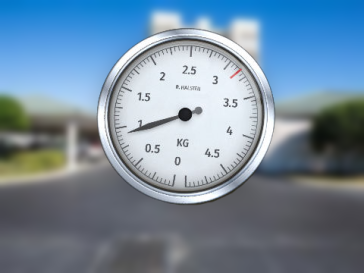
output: kg 0.9
